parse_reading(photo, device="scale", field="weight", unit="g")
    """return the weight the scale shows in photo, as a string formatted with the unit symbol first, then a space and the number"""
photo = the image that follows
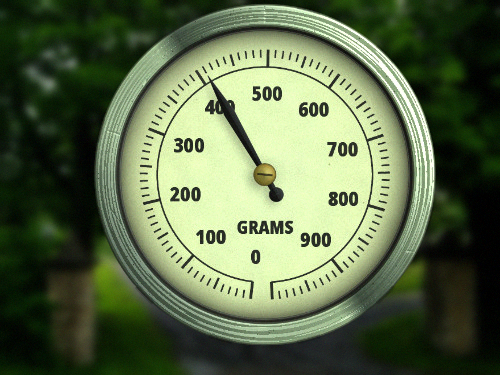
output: g 410
